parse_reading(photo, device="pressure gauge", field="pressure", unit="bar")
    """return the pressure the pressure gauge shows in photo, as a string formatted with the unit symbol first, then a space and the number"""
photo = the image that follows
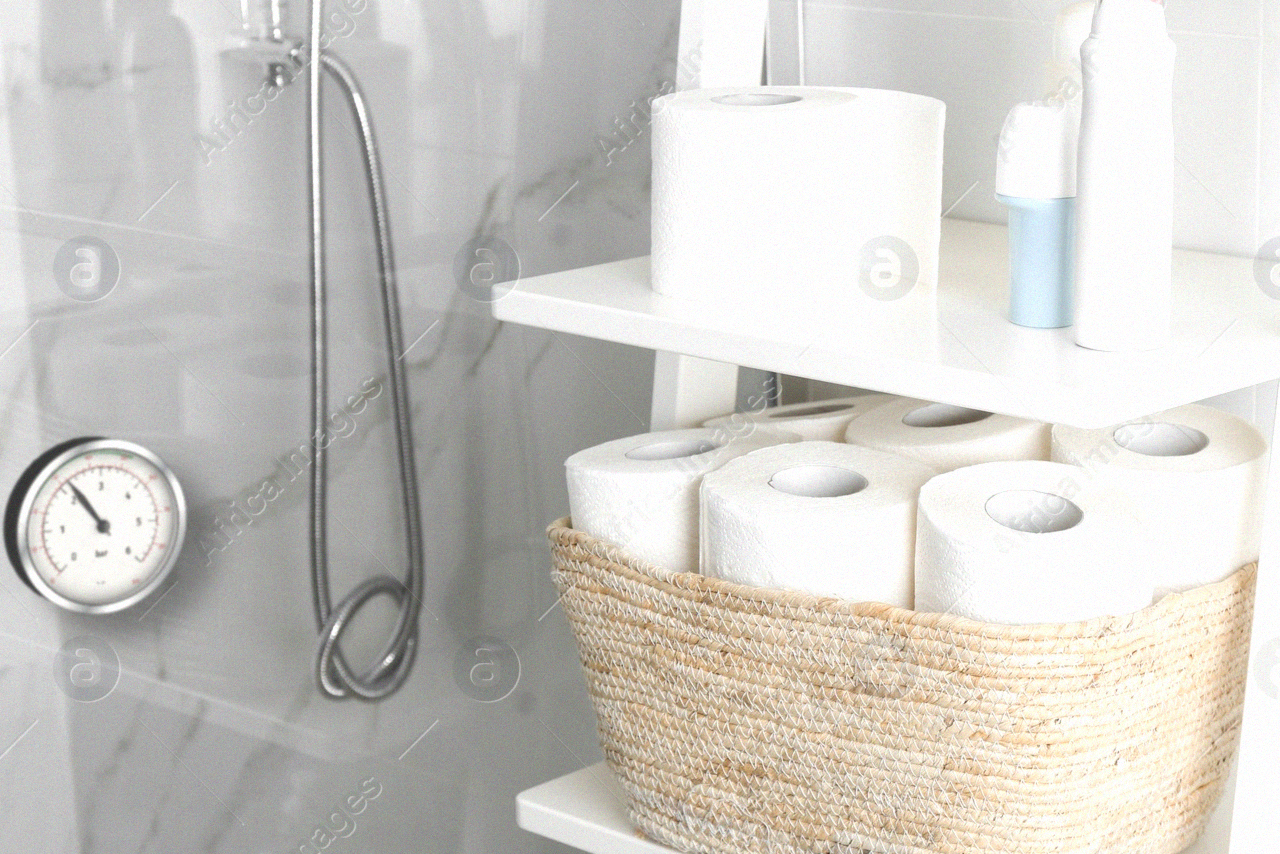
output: bar 2.2
